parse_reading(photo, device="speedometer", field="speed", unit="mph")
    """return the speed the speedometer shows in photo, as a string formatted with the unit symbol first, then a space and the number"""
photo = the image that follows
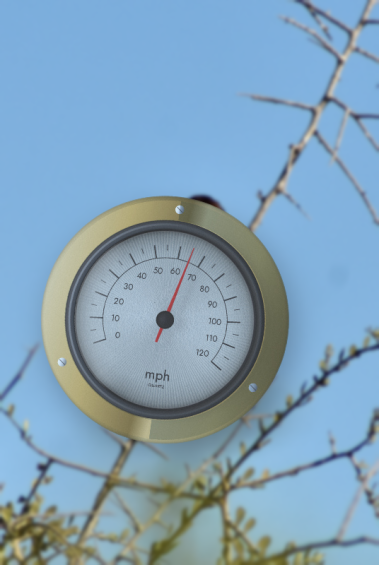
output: mph 65
